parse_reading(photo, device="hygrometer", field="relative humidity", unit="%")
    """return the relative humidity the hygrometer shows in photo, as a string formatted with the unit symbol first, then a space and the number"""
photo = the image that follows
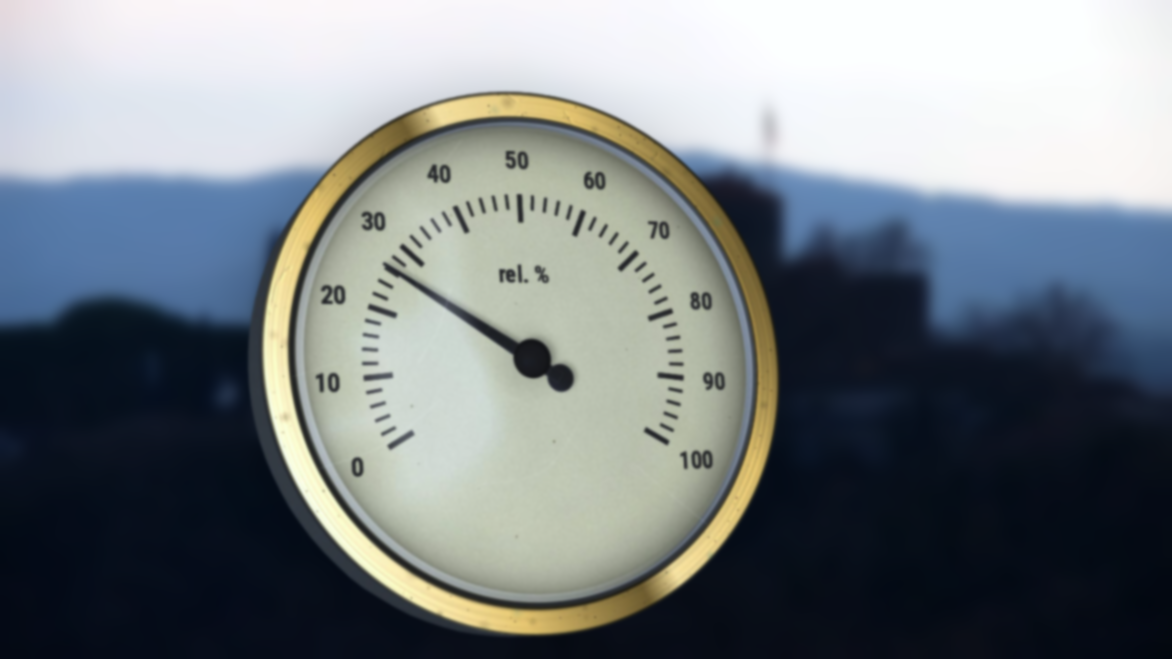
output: % 26
